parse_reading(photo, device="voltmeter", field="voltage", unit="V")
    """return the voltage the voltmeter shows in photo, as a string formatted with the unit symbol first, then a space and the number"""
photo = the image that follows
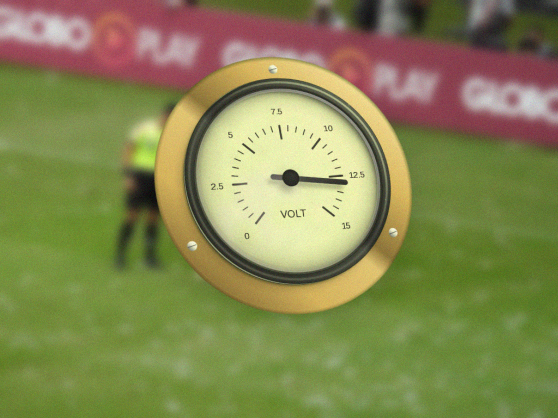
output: V 13
